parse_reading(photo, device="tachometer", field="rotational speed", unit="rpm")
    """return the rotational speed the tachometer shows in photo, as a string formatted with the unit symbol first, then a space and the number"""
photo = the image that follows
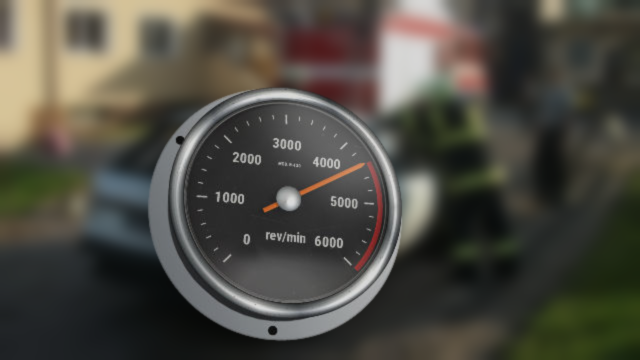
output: rpm 4400
